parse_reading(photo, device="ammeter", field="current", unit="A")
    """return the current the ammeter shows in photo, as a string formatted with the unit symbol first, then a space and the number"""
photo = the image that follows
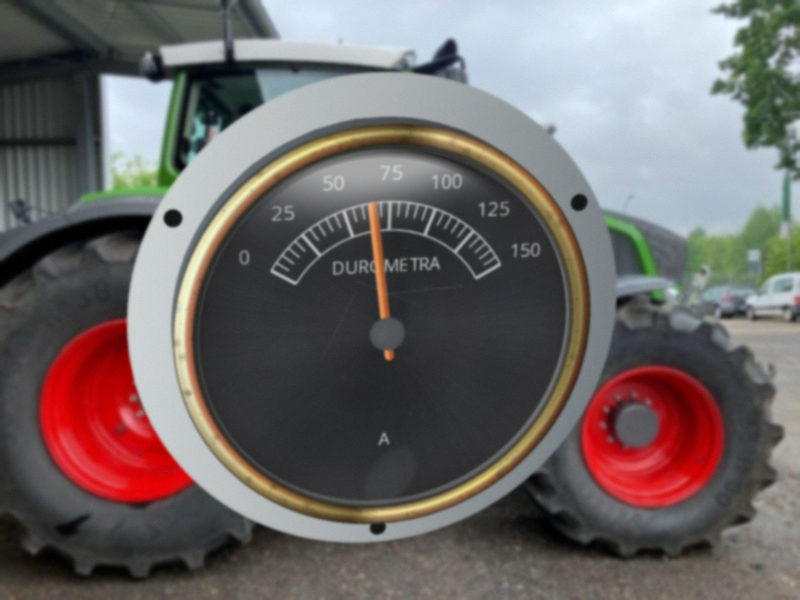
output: A 65
